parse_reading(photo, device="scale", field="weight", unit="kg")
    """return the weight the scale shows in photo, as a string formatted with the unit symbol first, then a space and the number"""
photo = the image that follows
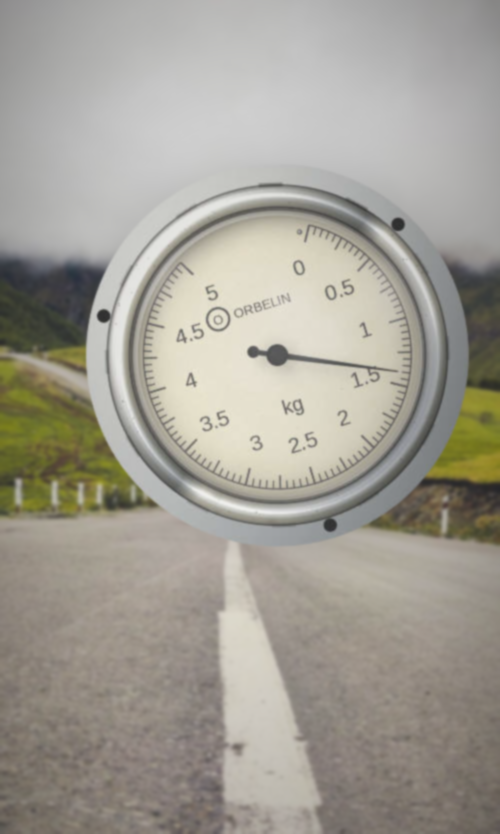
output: kg 1.4
